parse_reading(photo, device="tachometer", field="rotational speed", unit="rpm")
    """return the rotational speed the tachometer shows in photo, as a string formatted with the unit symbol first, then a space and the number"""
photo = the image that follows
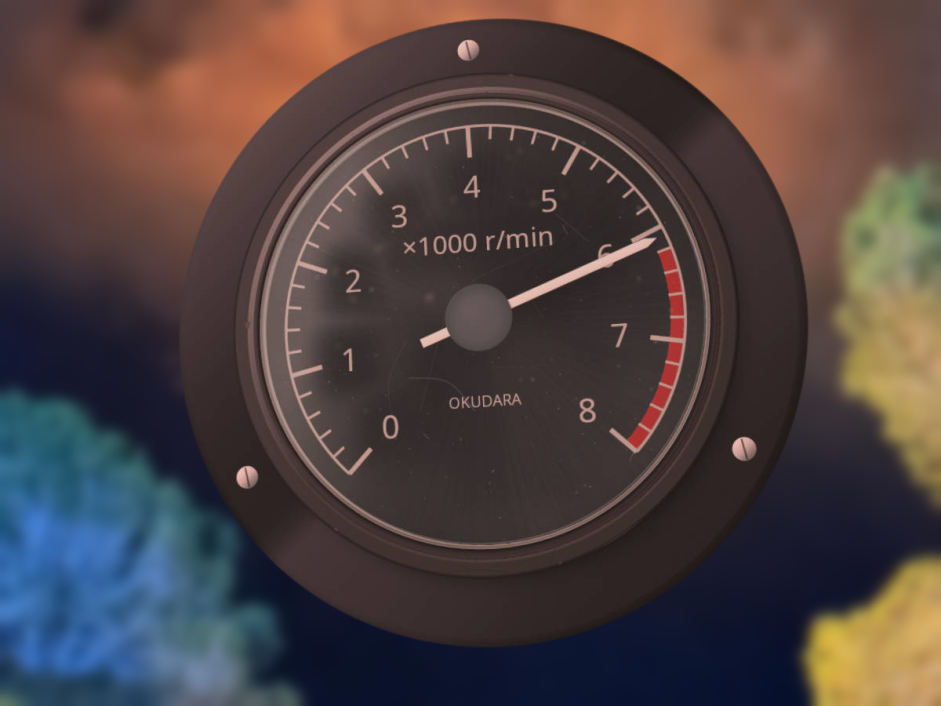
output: rpm 6100
